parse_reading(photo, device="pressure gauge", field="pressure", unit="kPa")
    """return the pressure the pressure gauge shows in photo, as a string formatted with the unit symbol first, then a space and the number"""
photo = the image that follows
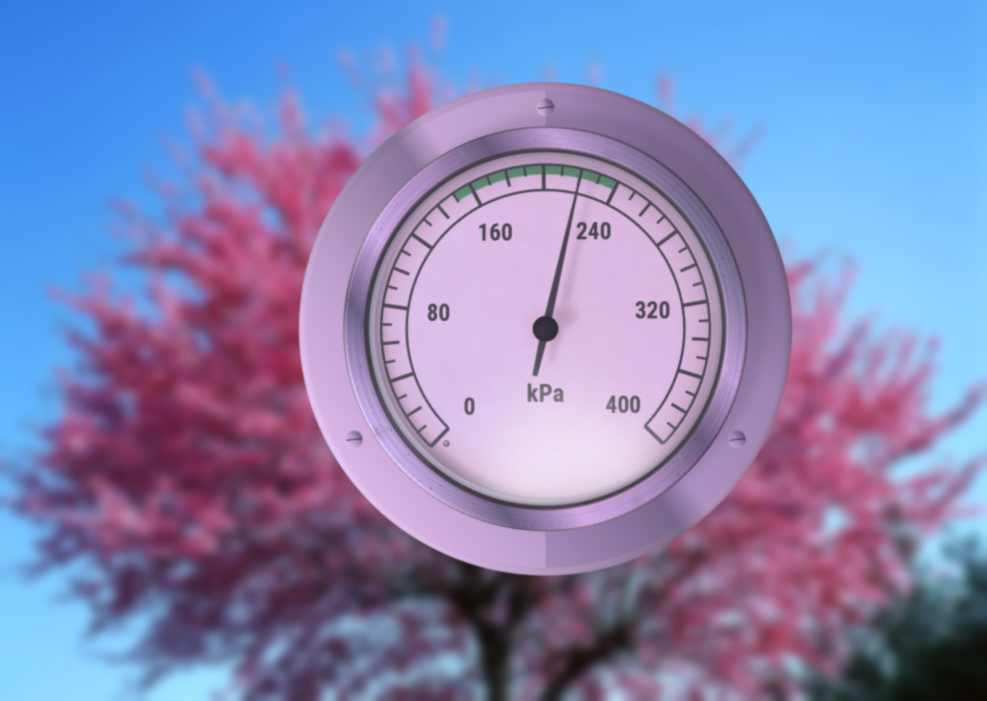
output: kPa 220
